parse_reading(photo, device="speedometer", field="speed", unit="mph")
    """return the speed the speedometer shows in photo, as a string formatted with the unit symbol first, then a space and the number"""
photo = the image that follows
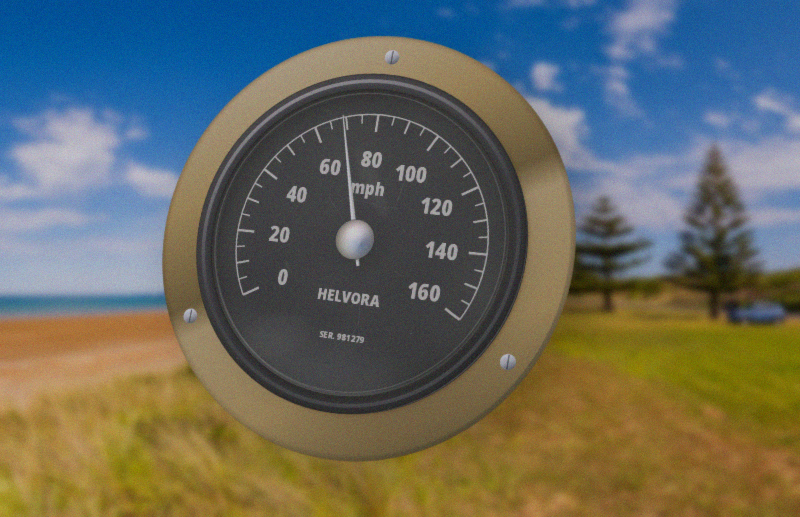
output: mph 70
